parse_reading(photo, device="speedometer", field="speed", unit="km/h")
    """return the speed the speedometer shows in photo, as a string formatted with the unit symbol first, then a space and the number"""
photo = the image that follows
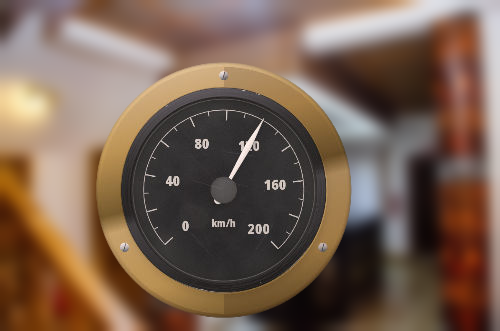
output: km/h 120
